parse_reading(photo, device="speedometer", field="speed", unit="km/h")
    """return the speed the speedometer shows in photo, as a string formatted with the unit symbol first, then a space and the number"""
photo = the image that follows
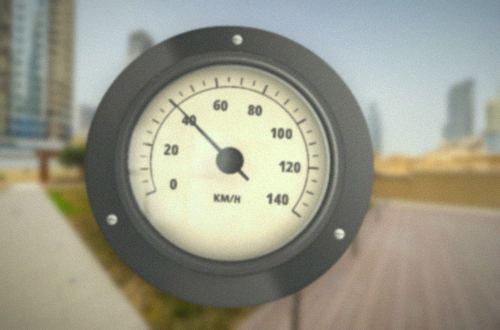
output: km/h 40
